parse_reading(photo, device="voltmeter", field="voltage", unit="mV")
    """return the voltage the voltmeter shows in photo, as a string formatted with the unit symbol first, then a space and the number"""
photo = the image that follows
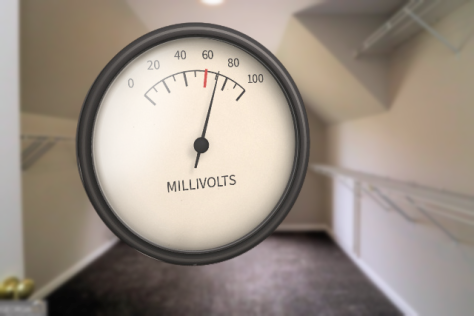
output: mV 70
